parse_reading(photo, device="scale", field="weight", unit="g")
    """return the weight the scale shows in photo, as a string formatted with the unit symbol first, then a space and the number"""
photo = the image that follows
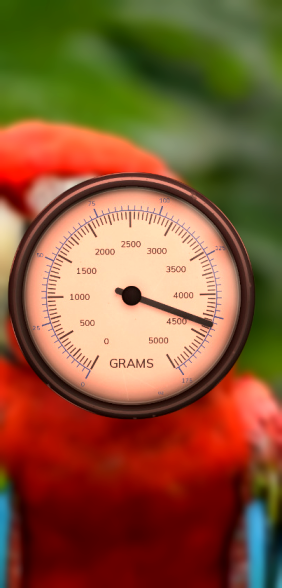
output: g 4350
